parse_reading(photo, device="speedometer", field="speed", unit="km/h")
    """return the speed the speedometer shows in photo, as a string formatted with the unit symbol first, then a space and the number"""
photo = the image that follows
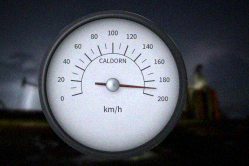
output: km/h 190
